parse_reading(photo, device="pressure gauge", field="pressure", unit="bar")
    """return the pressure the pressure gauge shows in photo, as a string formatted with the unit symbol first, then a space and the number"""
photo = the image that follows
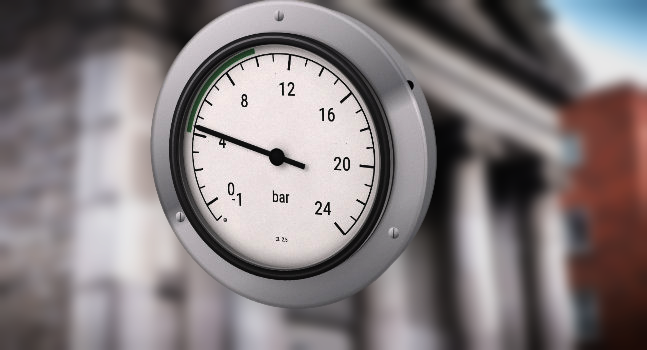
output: bar 4.5
